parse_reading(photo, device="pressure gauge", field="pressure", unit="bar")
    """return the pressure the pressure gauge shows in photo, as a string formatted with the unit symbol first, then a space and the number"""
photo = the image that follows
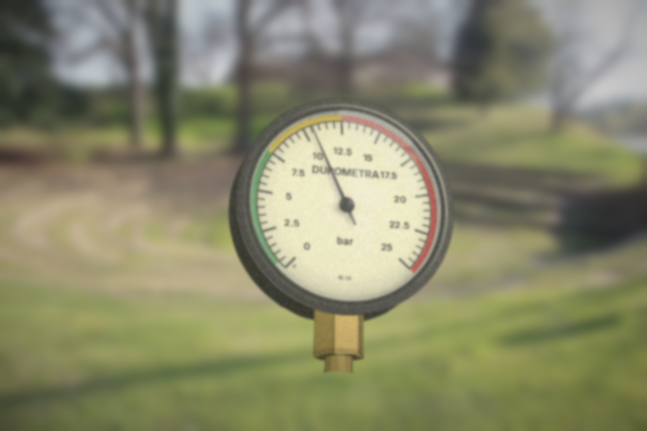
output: bar 10.5
